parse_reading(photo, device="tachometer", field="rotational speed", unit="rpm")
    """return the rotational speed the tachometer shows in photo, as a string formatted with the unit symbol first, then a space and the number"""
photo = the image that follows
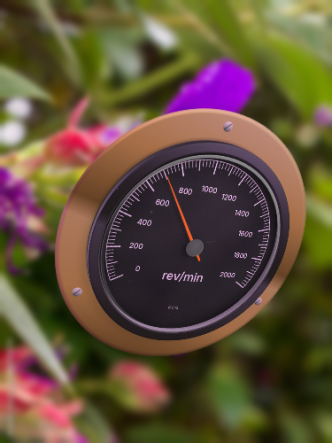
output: rpm 700
